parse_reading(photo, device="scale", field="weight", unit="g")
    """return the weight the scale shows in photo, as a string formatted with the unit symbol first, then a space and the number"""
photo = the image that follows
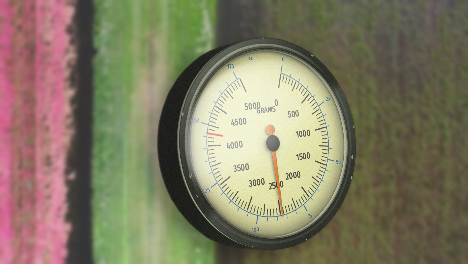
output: g 2500
